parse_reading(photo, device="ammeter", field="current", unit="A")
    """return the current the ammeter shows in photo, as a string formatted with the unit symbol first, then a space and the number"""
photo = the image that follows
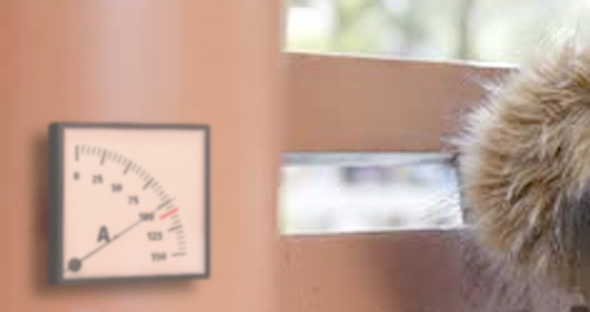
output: A 100
